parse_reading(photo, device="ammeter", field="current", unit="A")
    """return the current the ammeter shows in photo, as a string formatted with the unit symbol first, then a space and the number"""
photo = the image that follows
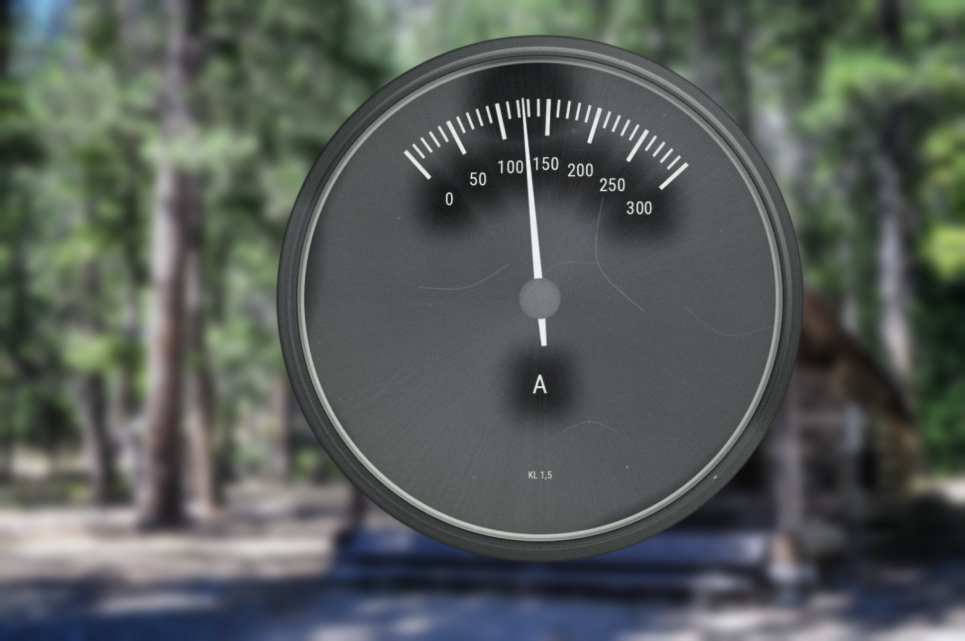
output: A 125
